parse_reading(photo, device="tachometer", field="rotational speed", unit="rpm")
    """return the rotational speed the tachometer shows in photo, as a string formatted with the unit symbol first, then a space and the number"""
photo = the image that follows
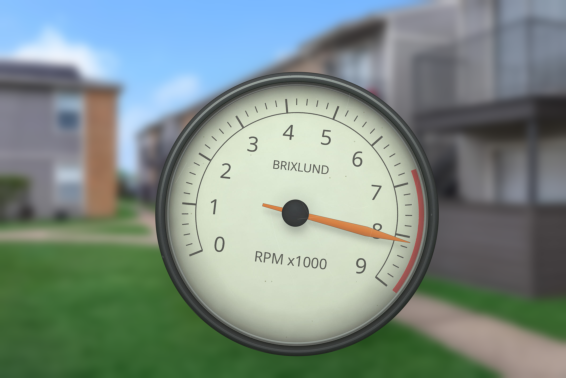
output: rpm 8100
